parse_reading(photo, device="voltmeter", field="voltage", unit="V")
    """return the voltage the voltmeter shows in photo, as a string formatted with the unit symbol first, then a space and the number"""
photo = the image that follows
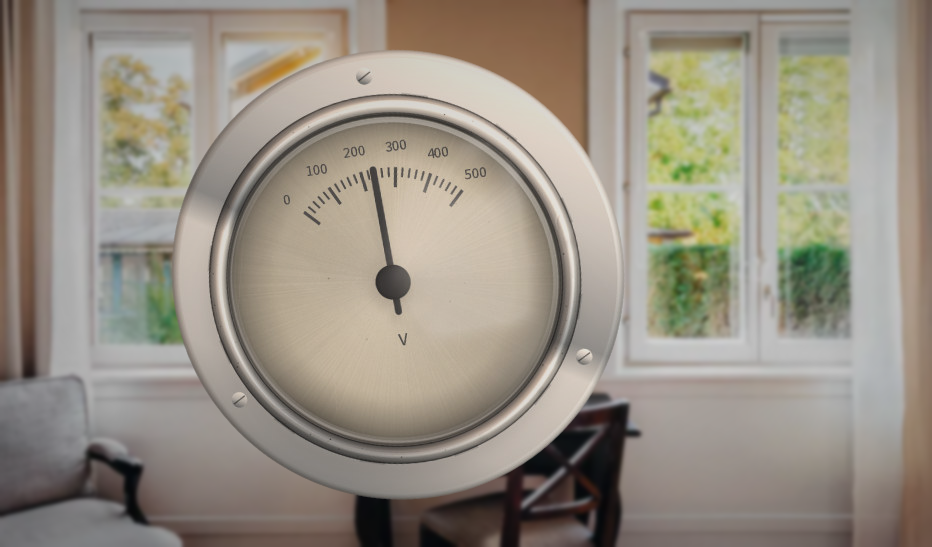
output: V 240
